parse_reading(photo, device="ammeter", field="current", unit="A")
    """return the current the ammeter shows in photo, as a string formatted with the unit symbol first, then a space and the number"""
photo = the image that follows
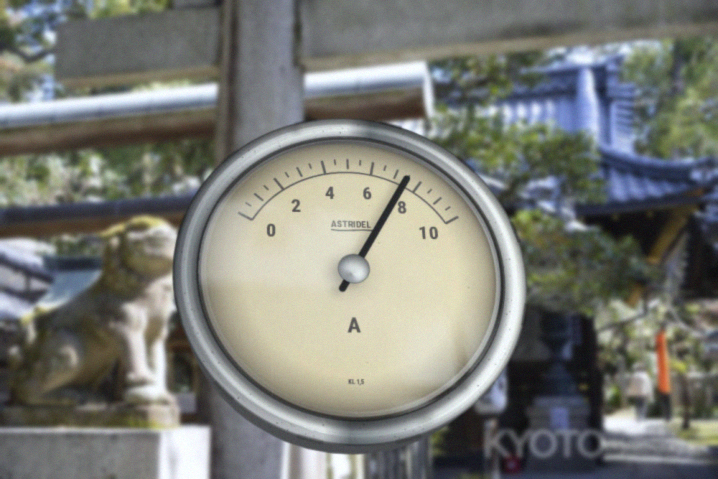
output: A 7.5
